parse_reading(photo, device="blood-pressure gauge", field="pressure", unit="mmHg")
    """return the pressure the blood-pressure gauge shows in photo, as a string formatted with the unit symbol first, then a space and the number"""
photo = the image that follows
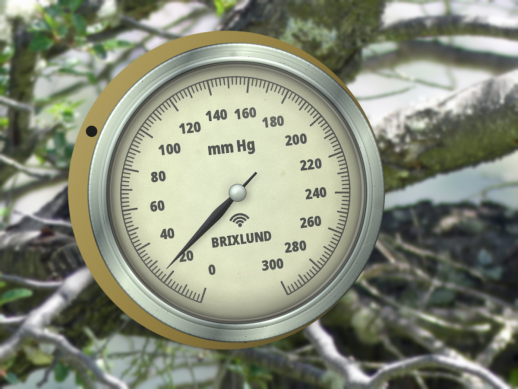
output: mmHg 24
